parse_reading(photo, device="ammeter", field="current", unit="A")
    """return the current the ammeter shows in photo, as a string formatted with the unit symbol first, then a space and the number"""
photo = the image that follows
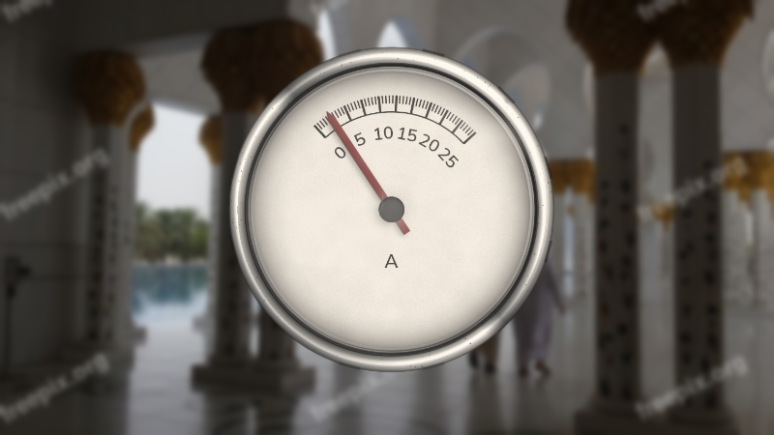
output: A 2.5
